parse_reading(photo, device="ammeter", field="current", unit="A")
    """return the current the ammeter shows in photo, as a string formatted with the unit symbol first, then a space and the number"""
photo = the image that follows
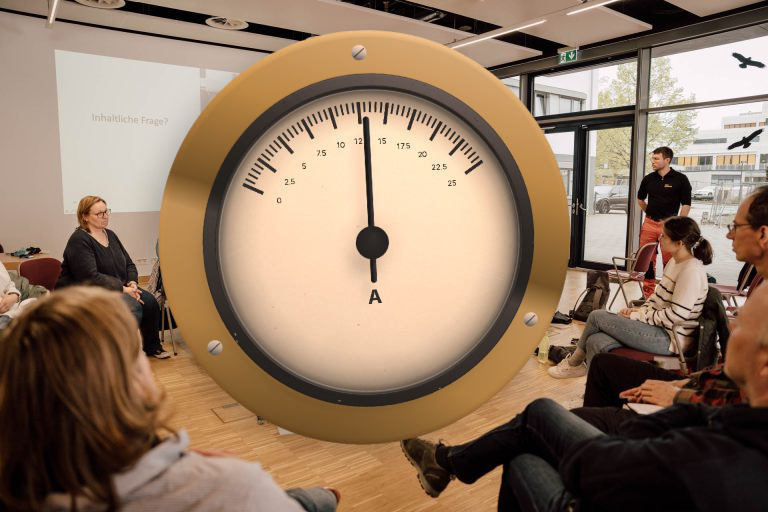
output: A 13
